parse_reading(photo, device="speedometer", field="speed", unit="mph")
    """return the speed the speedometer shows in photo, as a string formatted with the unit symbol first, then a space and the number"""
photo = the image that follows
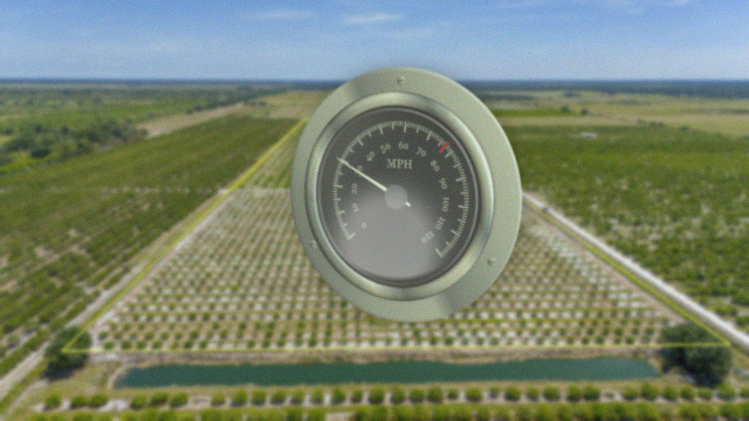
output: mph 30
